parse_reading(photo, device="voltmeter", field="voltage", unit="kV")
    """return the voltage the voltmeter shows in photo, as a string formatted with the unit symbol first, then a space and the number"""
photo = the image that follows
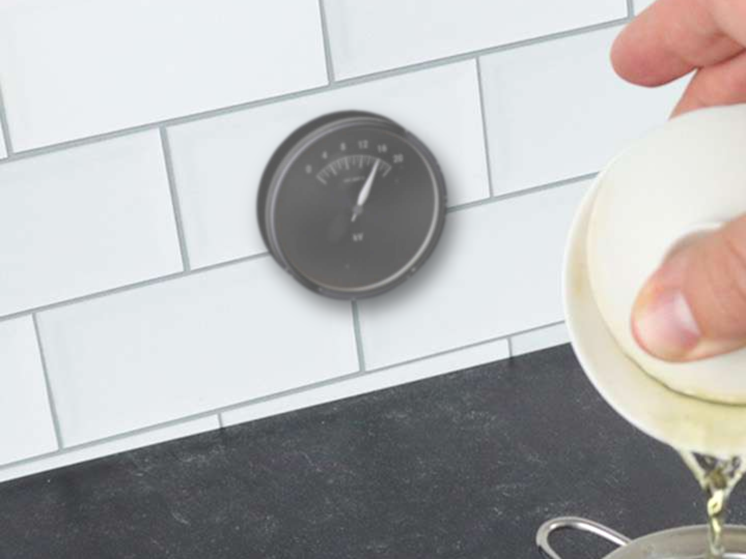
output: kV 16
